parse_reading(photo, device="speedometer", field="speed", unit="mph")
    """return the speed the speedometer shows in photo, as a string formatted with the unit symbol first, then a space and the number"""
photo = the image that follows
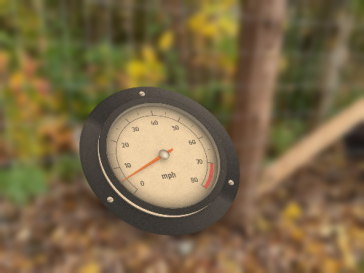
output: mph 5
